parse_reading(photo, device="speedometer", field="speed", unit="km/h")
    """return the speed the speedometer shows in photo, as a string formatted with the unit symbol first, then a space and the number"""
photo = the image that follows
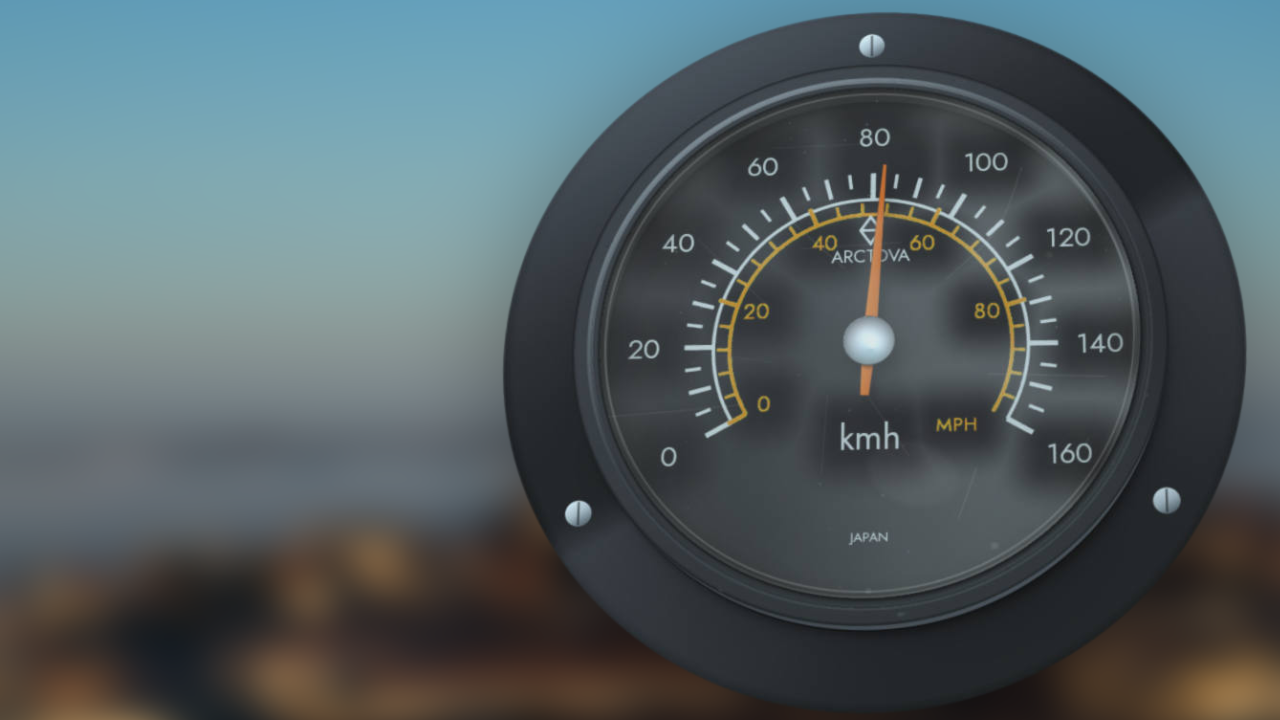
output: km/h 82.5
